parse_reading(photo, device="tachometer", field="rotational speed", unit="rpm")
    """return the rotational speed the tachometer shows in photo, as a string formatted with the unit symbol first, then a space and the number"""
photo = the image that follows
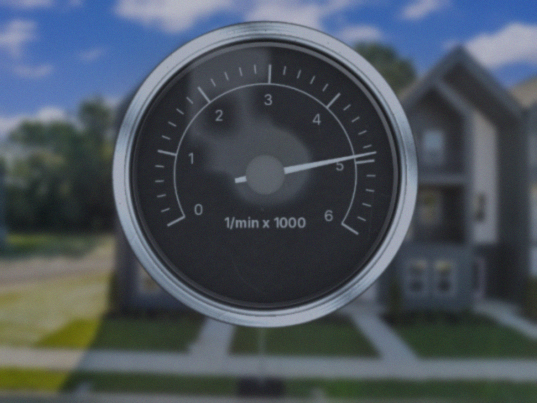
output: rpm 4900
